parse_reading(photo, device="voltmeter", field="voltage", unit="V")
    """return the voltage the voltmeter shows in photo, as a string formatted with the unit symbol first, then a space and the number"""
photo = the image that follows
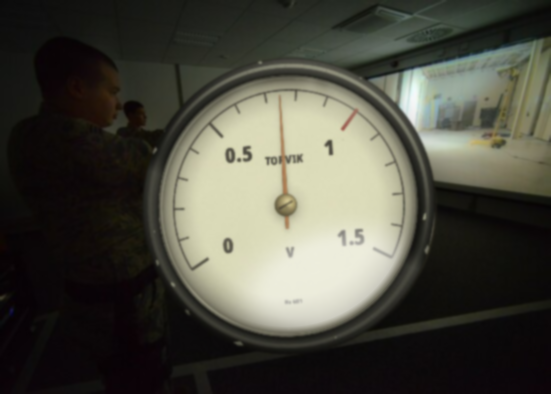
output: V 0.75
